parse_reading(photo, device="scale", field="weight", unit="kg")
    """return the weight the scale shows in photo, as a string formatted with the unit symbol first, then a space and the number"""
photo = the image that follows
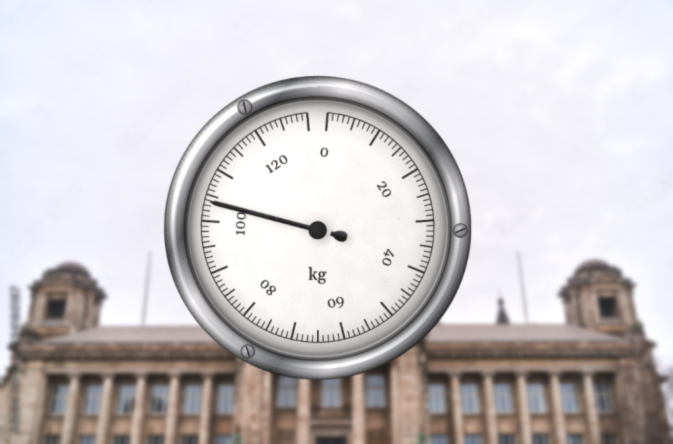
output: kg 104
